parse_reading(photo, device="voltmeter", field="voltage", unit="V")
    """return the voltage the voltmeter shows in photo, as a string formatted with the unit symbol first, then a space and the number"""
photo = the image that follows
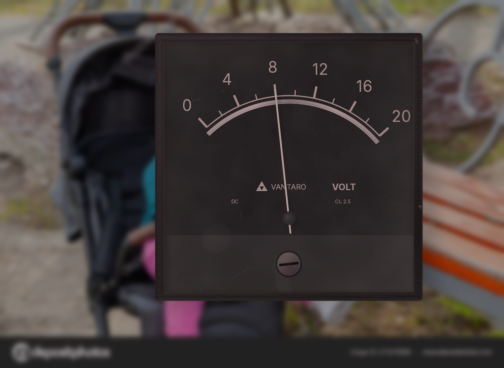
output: V 8
